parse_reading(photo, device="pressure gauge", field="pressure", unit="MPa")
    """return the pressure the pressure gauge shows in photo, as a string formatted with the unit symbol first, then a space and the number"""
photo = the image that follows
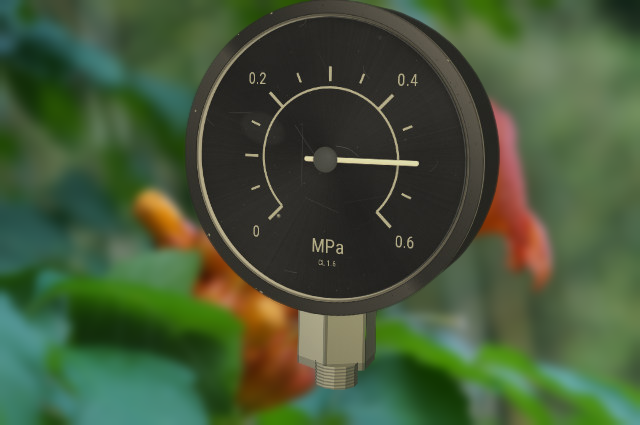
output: MPa 0.5
